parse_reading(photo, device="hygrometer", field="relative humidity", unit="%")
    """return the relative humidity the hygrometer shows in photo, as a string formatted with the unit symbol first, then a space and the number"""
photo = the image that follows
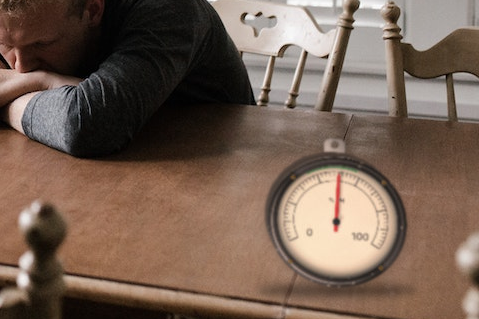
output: % 50
